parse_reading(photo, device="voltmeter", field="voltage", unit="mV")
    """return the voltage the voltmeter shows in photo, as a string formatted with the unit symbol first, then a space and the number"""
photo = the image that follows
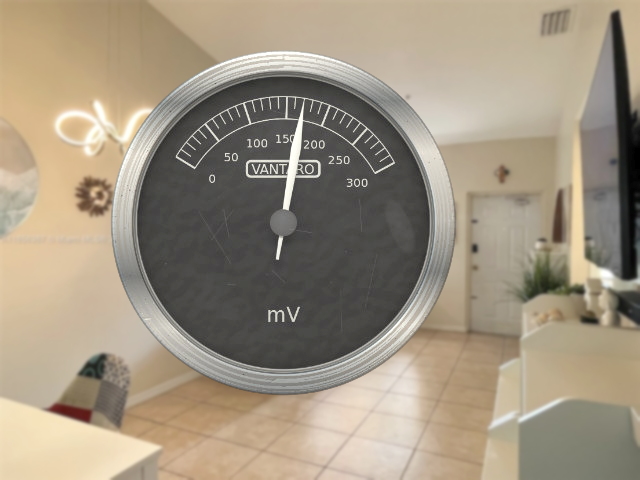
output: mV 170
